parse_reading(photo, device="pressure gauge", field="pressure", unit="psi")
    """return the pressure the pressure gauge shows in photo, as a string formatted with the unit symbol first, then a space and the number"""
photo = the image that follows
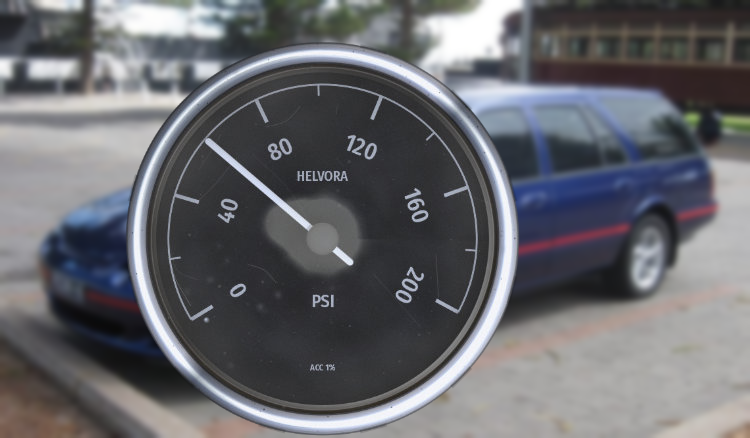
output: psi 60
